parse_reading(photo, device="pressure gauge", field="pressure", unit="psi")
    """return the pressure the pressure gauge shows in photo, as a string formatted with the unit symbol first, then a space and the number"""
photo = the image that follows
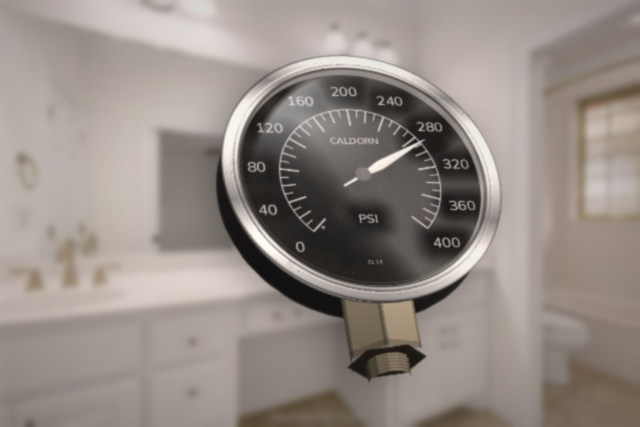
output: psi 290
